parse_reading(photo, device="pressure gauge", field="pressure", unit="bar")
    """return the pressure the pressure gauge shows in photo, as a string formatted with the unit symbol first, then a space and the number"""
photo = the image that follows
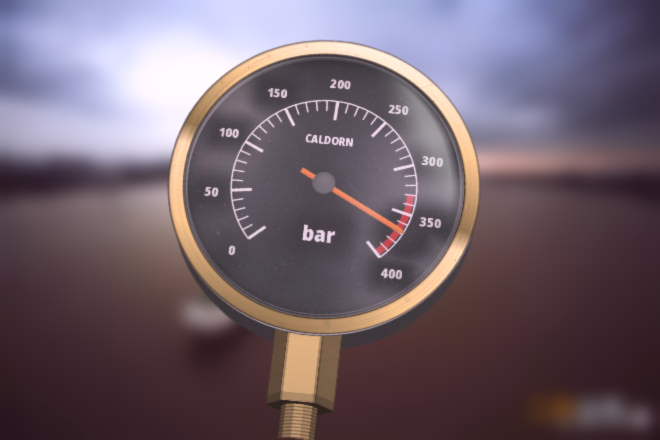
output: bar 370
